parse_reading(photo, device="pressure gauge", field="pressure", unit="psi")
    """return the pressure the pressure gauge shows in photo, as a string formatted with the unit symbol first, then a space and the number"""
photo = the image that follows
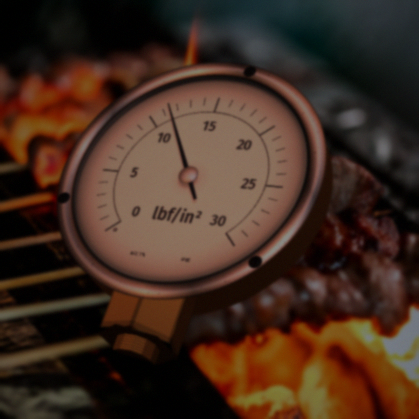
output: psi 11.5
